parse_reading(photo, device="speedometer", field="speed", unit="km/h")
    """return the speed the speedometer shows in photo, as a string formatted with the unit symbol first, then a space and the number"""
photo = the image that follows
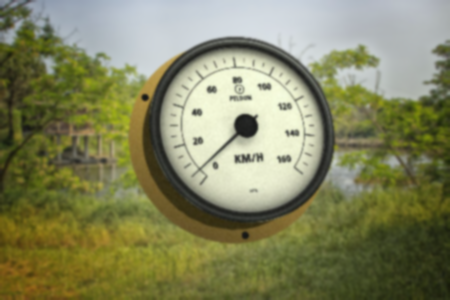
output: km/h 5
